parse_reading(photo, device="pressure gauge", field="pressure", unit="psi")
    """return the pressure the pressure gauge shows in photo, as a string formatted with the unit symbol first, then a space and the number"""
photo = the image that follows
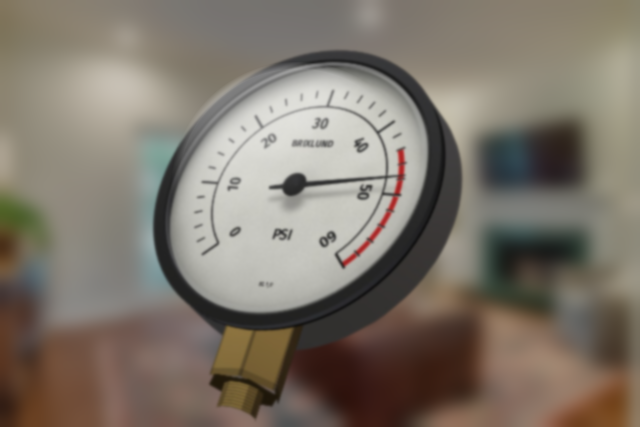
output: psi 48
